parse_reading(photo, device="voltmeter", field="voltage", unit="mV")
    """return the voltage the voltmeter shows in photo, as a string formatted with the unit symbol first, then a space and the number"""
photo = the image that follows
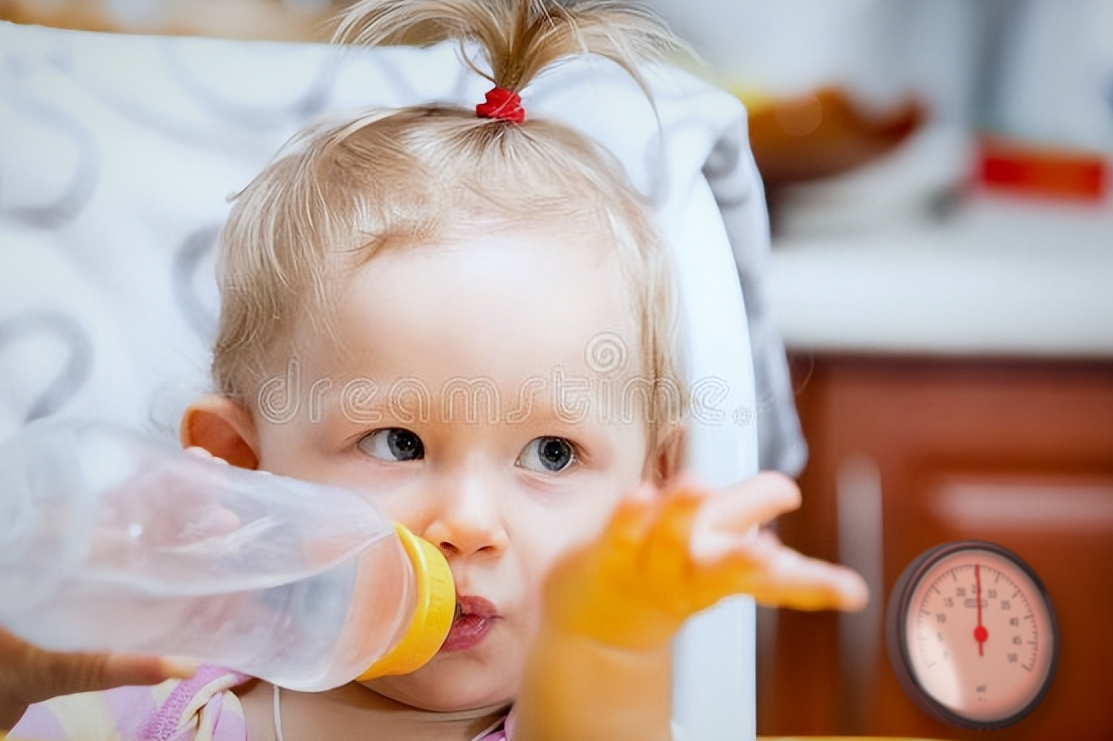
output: mV 25
